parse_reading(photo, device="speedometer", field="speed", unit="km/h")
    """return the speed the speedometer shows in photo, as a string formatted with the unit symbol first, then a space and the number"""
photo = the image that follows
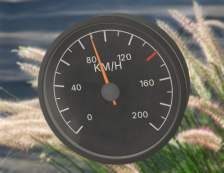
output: km/h 90
